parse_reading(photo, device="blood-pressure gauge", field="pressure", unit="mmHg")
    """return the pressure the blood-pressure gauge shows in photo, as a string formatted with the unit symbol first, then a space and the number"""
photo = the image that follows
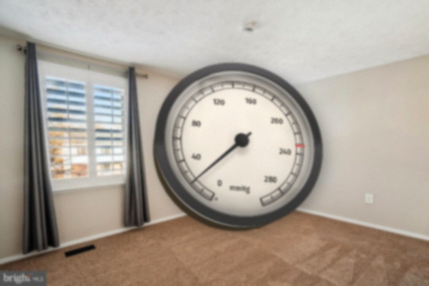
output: mmHg 20
